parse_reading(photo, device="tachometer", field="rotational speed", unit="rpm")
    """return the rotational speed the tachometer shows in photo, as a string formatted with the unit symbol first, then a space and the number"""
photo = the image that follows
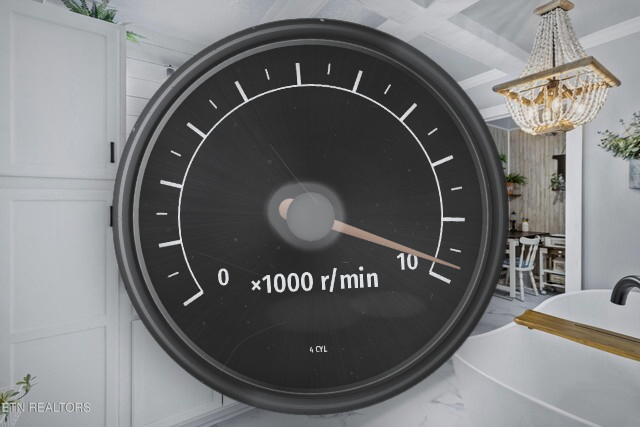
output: rpm 9750
